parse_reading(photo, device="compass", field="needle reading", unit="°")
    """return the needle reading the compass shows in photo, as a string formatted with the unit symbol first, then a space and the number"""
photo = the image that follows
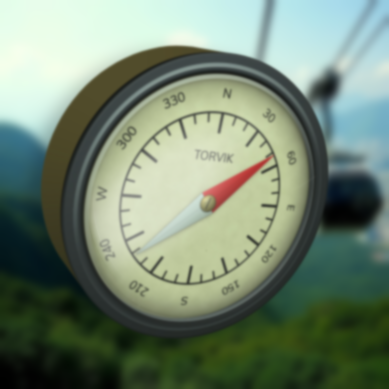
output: ° 50
